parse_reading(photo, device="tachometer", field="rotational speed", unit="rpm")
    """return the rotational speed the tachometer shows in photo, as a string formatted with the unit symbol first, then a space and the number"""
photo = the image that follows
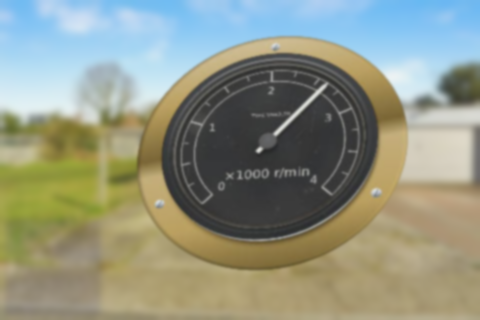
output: rpm 2625
